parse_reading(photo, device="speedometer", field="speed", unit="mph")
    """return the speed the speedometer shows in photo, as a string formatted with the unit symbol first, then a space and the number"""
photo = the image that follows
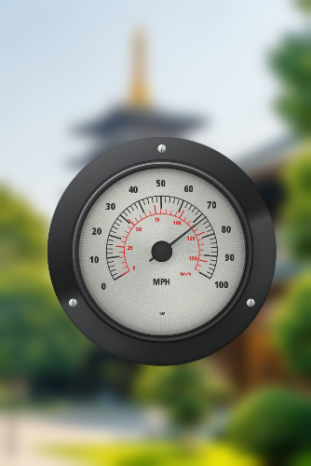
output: mph 72
